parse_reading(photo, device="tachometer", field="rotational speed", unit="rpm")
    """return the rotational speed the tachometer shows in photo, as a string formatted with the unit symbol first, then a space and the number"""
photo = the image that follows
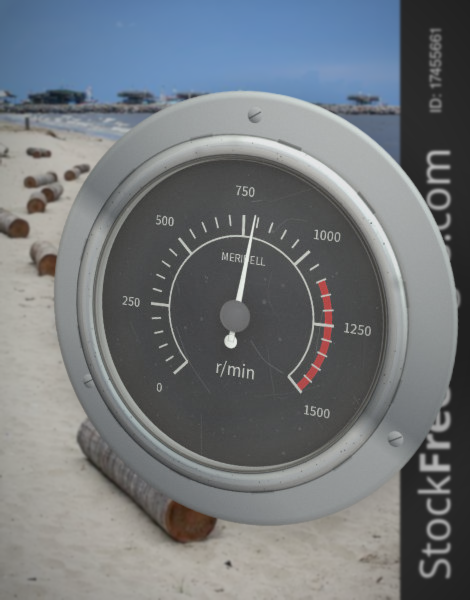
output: rpm 800
